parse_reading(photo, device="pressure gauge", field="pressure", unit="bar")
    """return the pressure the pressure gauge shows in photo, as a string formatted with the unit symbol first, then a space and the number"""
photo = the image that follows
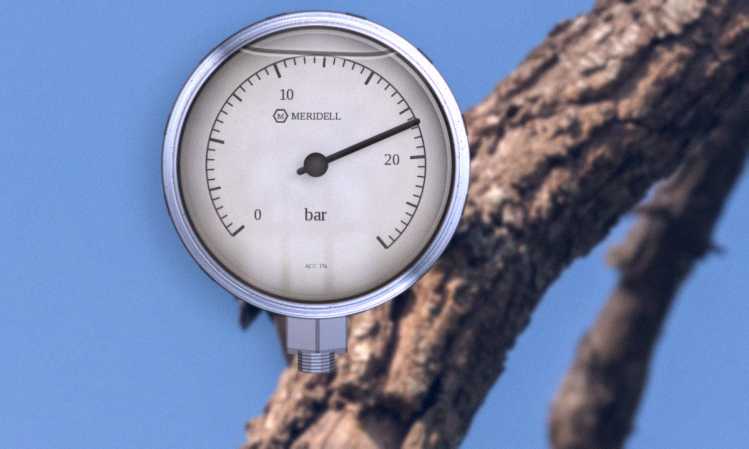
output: bar 18.25
